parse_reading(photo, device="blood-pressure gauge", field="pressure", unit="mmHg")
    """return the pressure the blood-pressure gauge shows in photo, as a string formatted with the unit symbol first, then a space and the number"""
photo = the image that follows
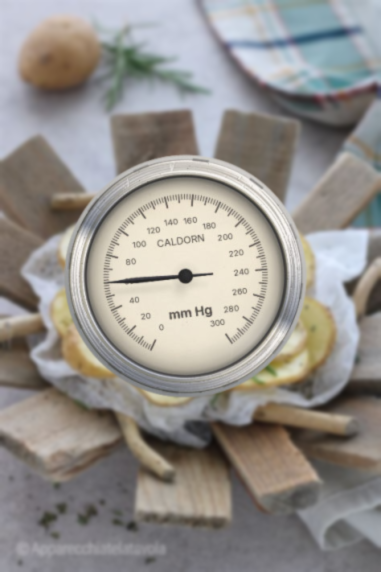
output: mmHg 60
